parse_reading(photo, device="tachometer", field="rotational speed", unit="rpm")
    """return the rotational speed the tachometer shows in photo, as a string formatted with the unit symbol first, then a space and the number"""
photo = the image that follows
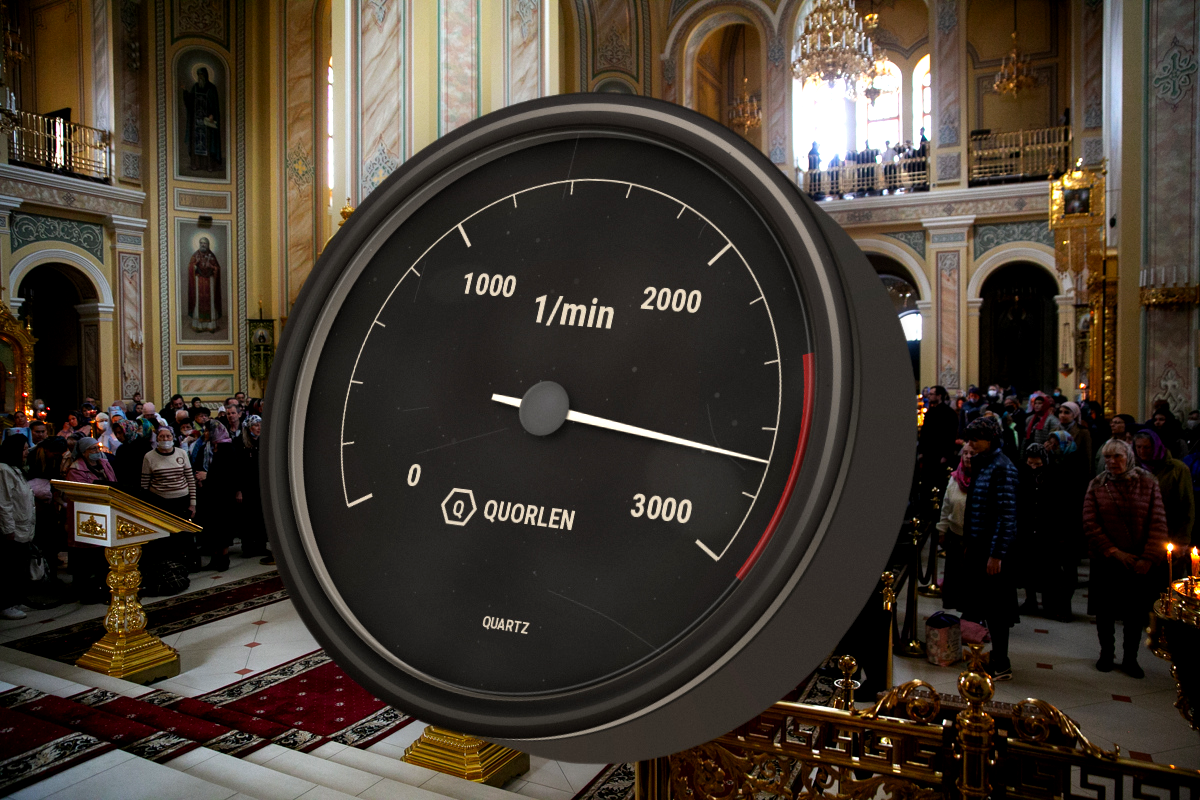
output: rpm 2700
